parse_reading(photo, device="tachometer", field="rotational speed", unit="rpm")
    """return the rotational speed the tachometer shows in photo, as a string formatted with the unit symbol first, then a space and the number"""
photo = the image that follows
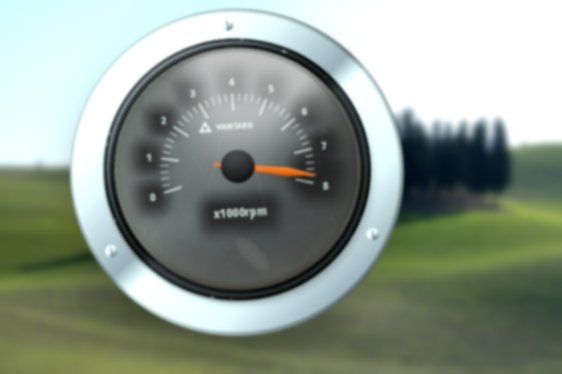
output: rpm 7800
